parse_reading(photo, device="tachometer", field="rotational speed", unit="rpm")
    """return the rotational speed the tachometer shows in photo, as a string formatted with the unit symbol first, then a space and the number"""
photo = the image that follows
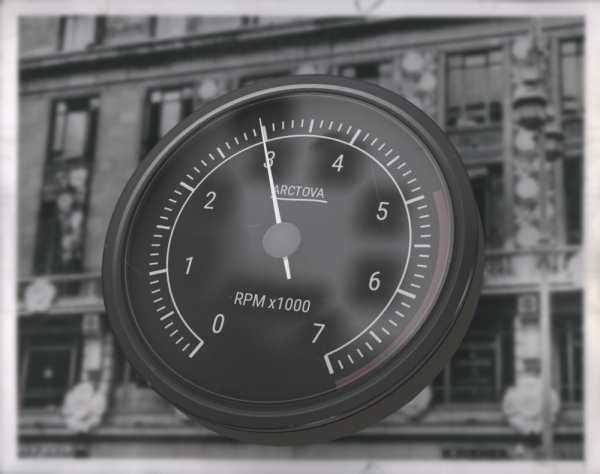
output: rpm 3000
